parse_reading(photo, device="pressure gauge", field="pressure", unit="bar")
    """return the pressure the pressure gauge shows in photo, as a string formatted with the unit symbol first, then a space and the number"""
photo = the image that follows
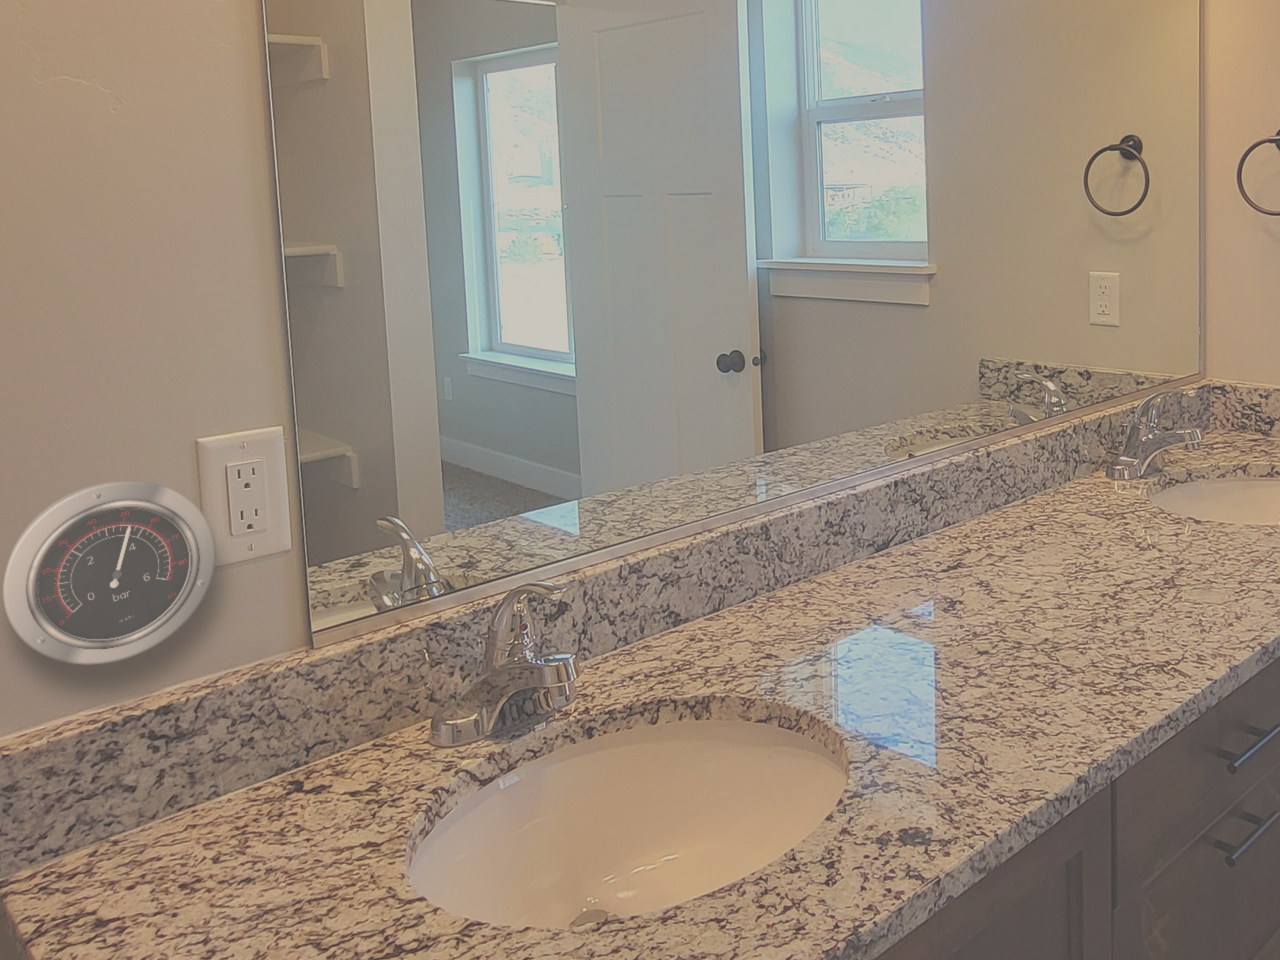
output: bar 3.6
